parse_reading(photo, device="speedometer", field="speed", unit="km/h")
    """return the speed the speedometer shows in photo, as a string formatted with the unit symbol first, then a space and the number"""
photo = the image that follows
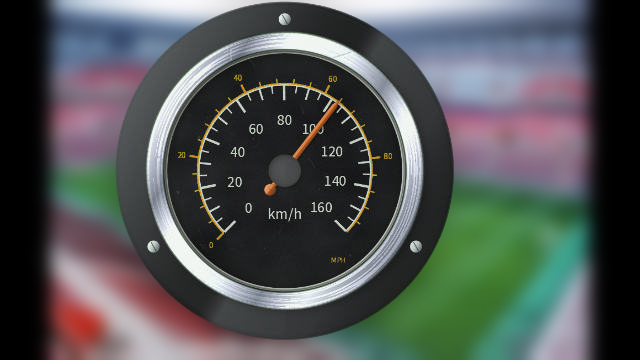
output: km/h 102.5
